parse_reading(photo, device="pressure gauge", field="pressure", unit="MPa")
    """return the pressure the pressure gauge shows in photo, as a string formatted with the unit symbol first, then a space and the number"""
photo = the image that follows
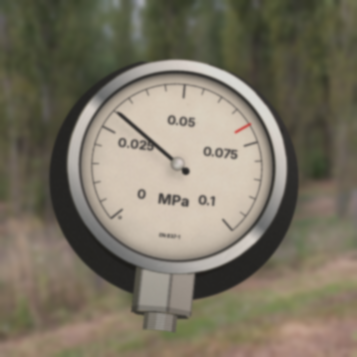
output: MPa 0.03
